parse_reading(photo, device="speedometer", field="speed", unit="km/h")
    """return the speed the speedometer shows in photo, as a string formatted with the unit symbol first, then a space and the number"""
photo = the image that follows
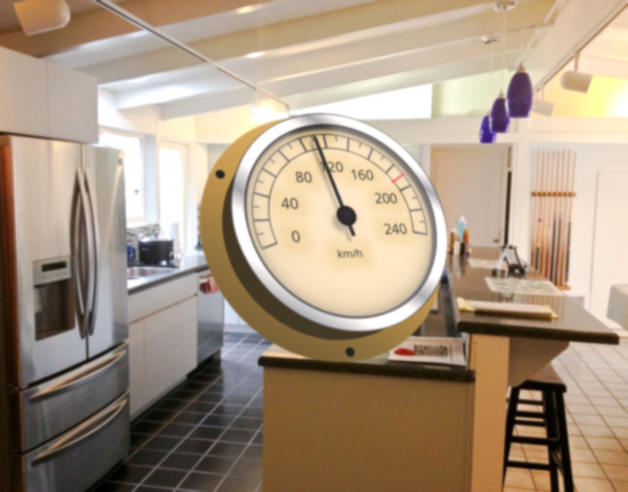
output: km/h 110
